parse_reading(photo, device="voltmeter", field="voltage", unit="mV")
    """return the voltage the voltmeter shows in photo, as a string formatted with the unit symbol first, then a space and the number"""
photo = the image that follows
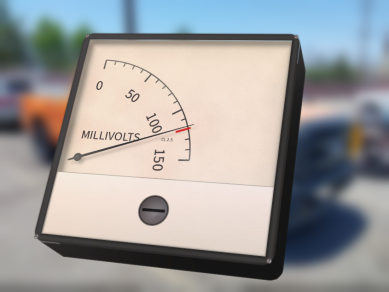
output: mV 120
